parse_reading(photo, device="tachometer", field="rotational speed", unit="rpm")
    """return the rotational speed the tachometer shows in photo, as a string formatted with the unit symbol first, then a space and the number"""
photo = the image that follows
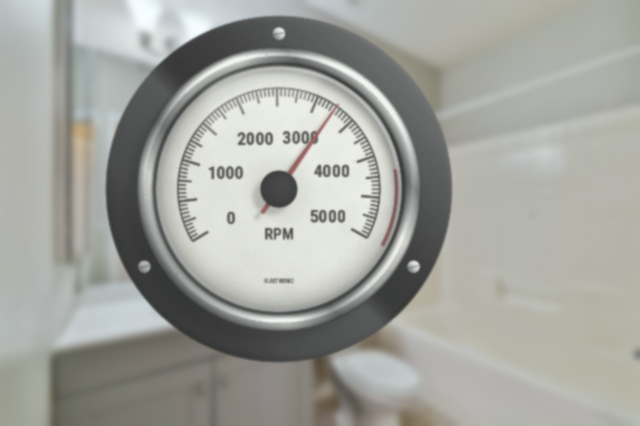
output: rpm 3250
